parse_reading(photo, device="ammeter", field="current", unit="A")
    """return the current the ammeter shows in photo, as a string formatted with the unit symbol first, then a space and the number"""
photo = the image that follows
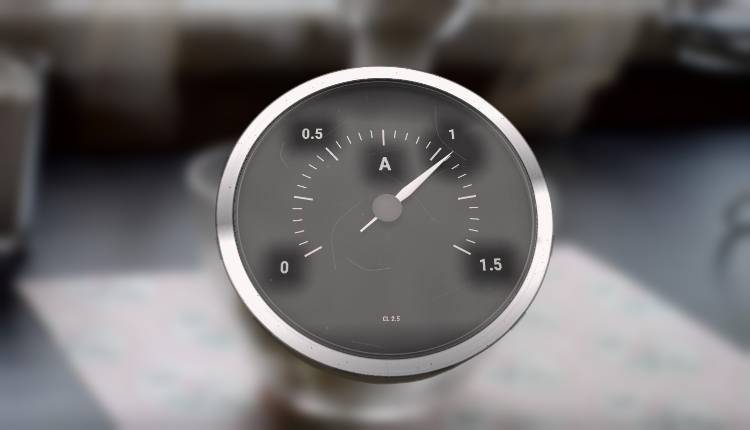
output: A 1.05
